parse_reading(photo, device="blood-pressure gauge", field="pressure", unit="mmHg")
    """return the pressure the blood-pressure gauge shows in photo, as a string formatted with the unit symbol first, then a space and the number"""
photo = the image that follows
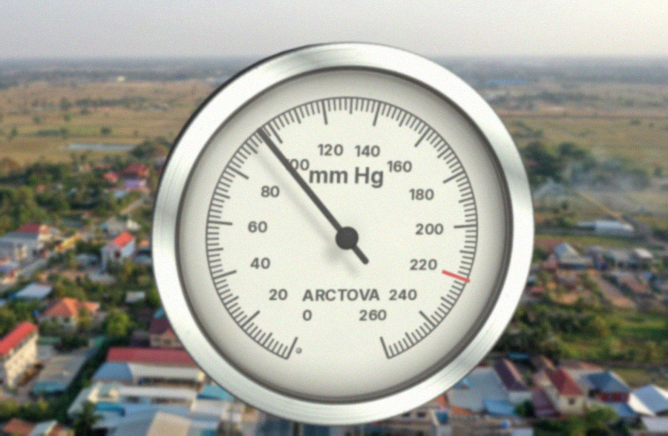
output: mmHg 96
